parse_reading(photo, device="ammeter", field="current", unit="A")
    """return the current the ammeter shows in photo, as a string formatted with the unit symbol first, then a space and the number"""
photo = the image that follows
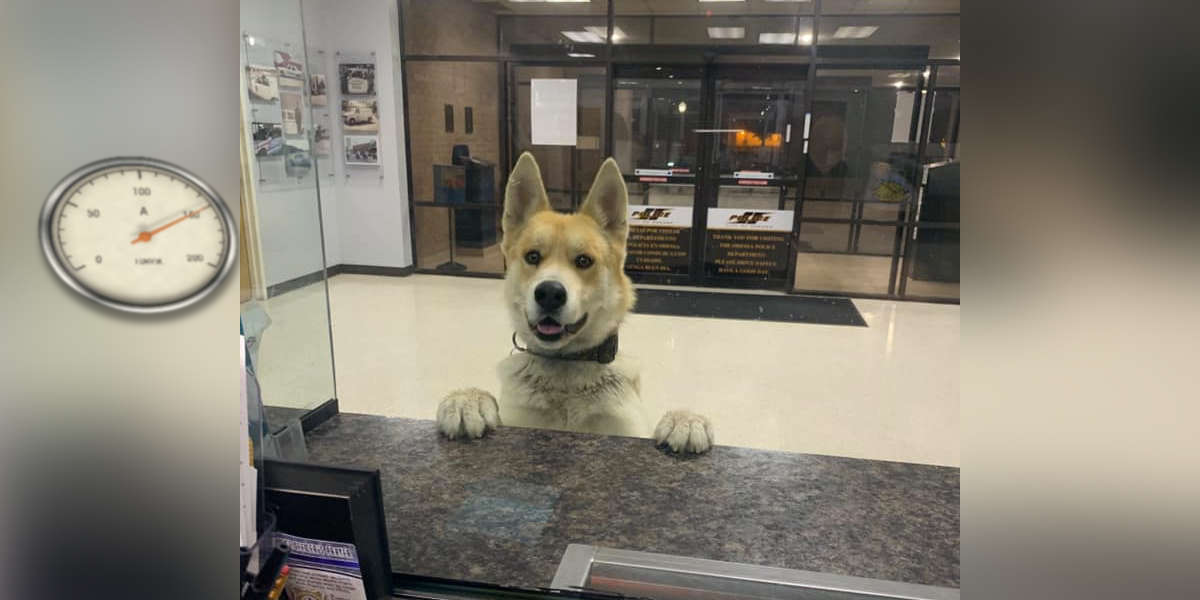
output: A 150
